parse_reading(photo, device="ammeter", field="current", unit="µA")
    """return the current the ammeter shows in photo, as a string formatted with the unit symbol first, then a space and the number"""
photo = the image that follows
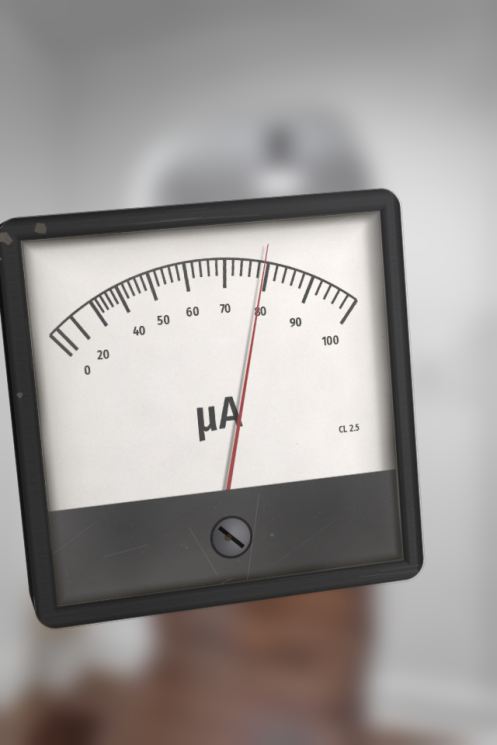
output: µA 79
